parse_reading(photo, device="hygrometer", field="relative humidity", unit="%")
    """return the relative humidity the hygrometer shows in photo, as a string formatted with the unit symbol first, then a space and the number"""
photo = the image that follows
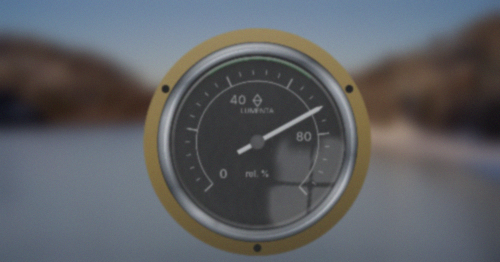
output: % 72
